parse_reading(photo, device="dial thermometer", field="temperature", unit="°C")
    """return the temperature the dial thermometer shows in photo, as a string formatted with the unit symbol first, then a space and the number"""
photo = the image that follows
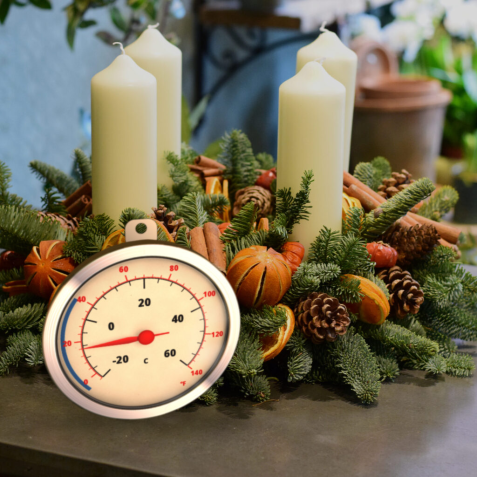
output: °C -8
